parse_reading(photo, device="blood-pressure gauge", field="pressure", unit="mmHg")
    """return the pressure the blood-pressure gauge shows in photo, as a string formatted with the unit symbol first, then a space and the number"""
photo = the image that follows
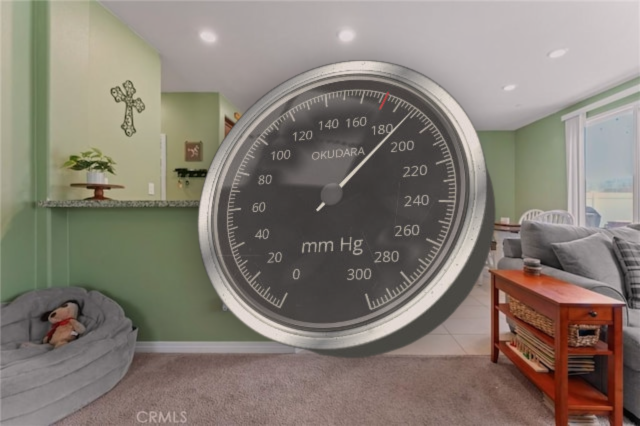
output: mmHg 190
